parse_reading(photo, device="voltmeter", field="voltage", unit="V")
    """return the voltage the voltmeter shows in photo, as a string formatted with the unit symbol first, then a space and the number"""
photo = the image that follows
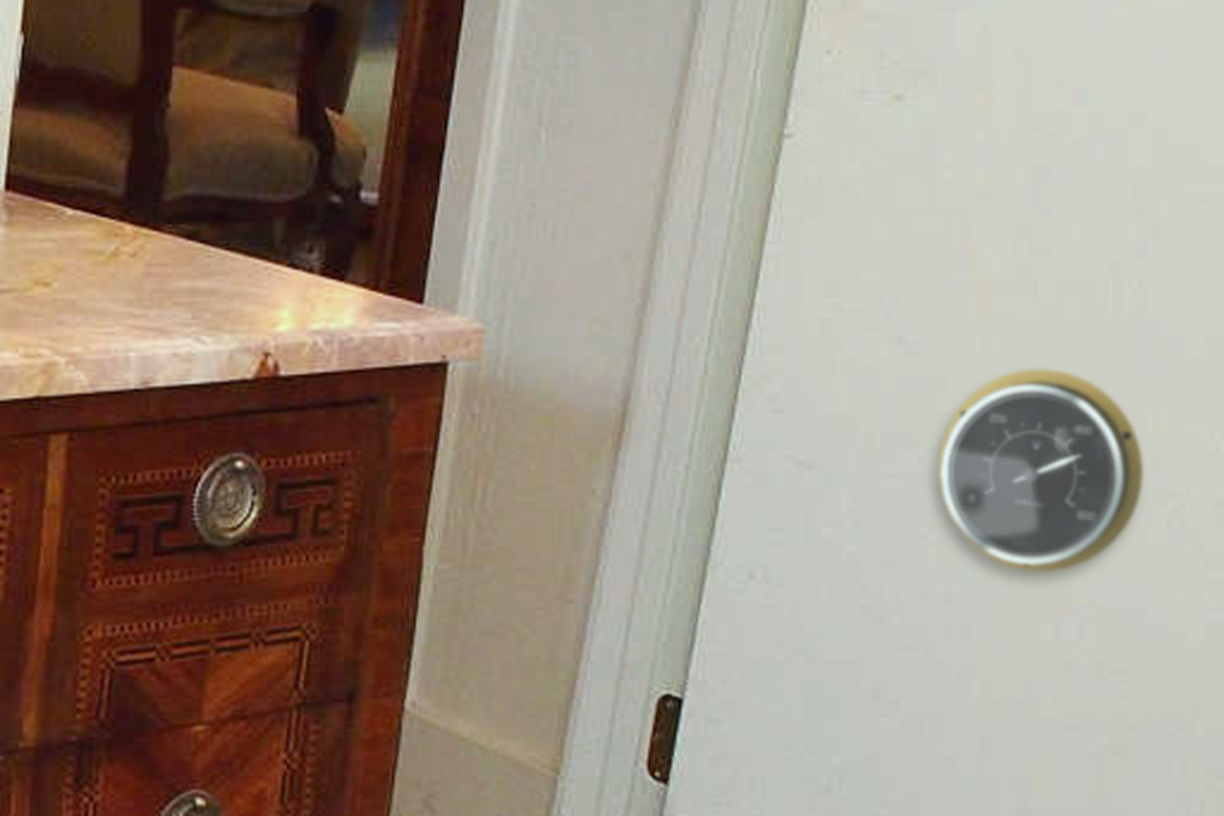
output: V 450
